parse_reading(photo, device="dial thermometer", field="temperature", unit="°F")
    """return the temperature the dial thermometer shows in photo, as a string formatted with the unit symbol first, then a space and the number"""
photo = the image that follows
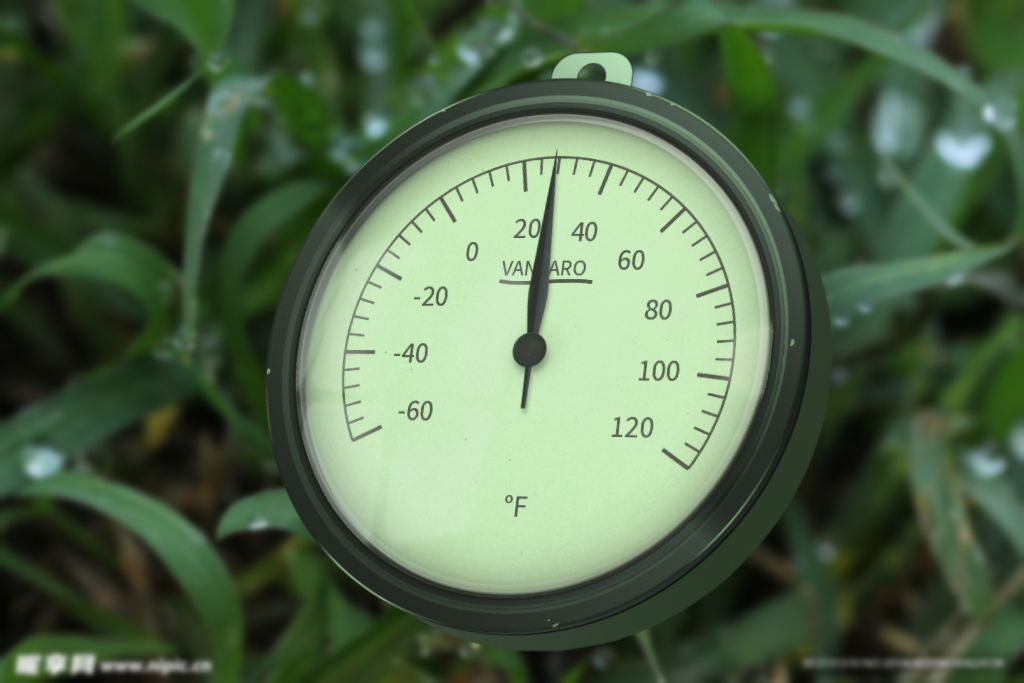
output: °F 28
